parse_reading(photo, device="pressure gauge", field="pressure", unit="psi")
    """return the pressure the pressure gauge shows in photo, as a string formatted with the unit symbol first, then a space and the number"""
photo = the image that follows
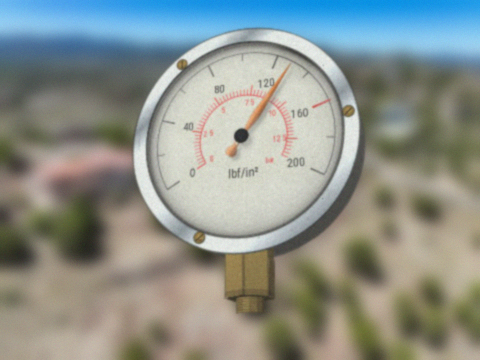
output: psi 130
